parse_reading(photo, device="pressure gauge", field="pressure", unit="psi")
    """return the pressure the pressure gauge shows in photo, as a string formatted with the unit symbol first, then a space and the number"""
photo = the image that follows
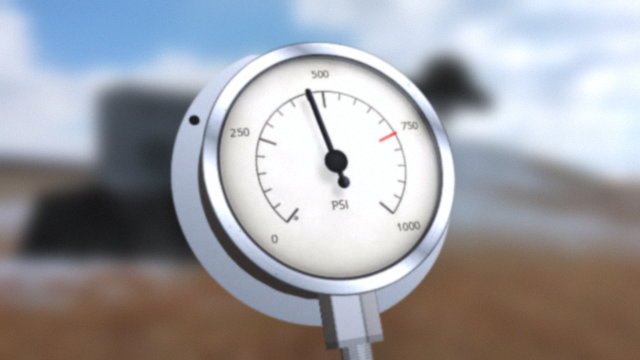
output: psi 450
